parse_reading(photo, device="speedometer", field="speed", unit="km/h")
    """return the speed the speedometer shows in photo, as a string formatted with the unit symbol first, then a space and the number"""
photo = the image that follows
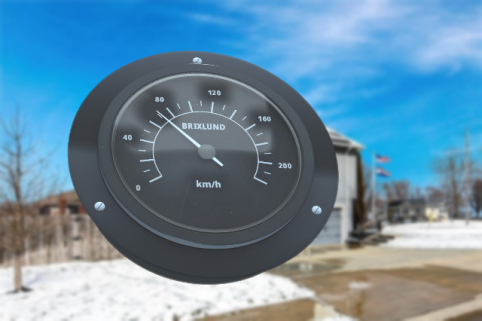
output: km/h 70
